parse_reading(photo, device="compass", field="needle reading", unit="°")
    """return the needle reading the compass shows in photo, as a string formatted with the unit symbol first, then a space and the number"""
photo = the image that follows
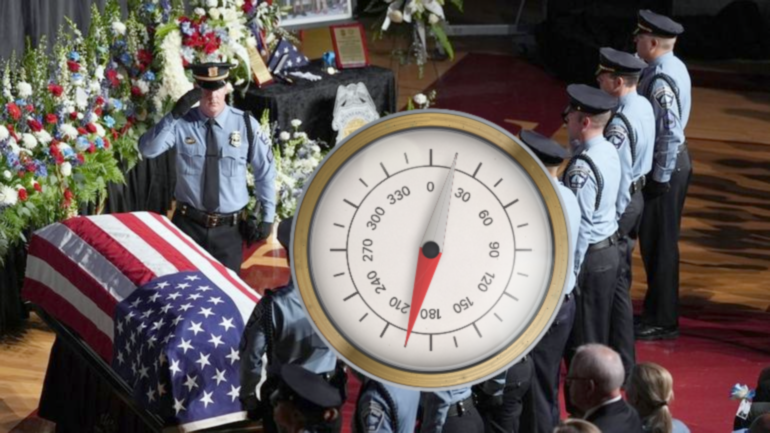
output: ° 195
